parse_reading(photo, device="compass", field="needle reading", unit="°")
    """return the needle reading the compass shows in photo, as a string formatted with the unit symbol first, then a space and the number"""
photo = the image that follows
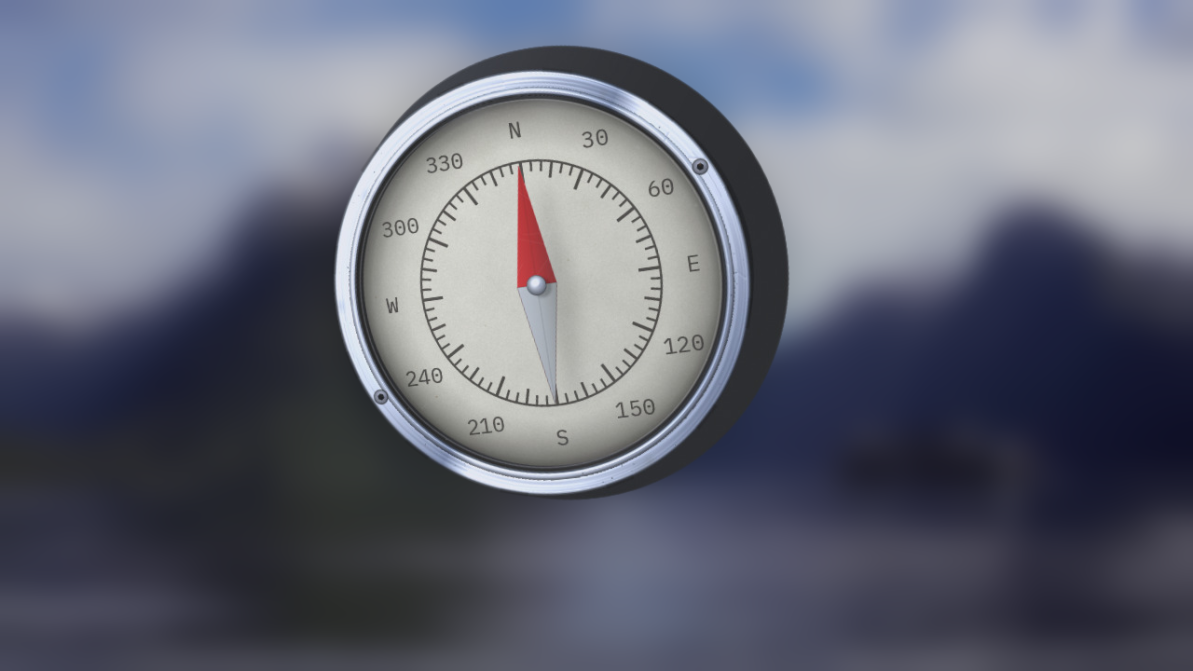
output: ° 0
